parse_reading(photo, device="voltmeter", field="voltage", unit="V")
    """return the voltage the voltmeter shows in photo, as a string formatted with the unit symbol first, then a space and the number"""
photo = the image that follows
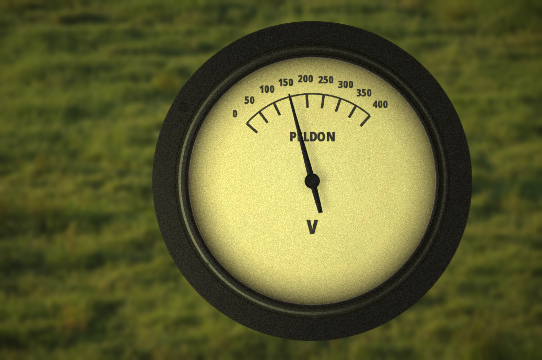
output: V 150
